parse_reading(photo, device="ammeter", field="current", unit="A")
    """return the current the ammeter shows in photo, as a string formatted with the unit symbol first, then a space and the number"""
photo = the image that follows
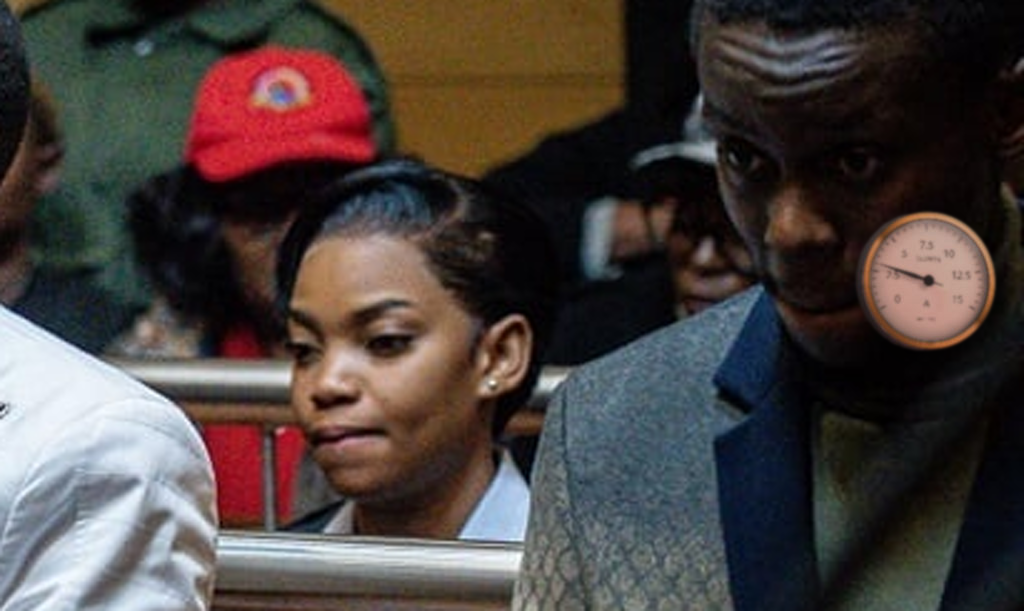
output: A 3
